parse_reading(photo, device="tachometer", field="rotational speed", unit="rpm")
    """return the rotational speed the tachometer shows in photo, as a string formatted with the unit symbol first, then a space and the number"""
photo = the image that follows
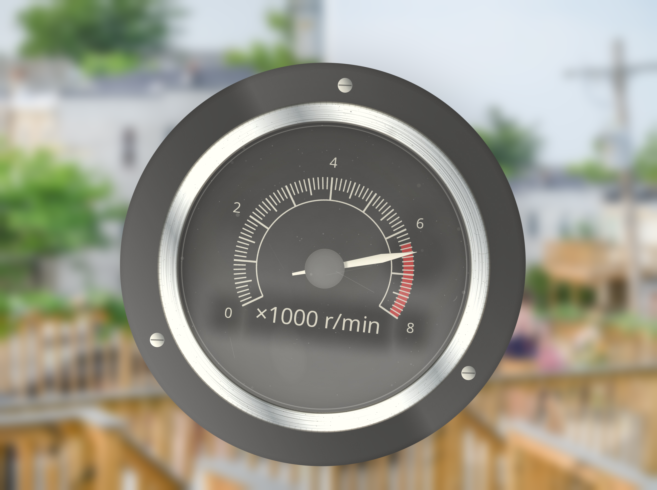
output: rpm 6500
